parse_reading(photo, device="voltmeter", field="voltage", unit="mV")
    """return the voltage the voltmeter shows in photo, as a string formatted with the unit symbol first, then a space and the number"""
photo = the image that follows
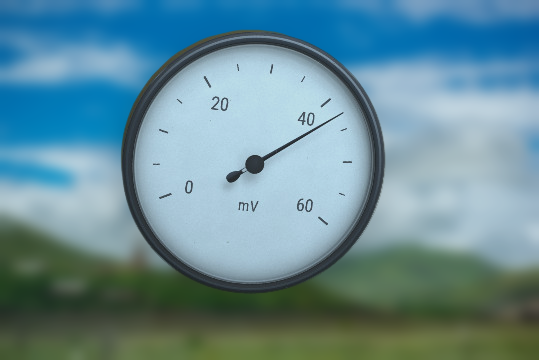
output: mV 42.5
